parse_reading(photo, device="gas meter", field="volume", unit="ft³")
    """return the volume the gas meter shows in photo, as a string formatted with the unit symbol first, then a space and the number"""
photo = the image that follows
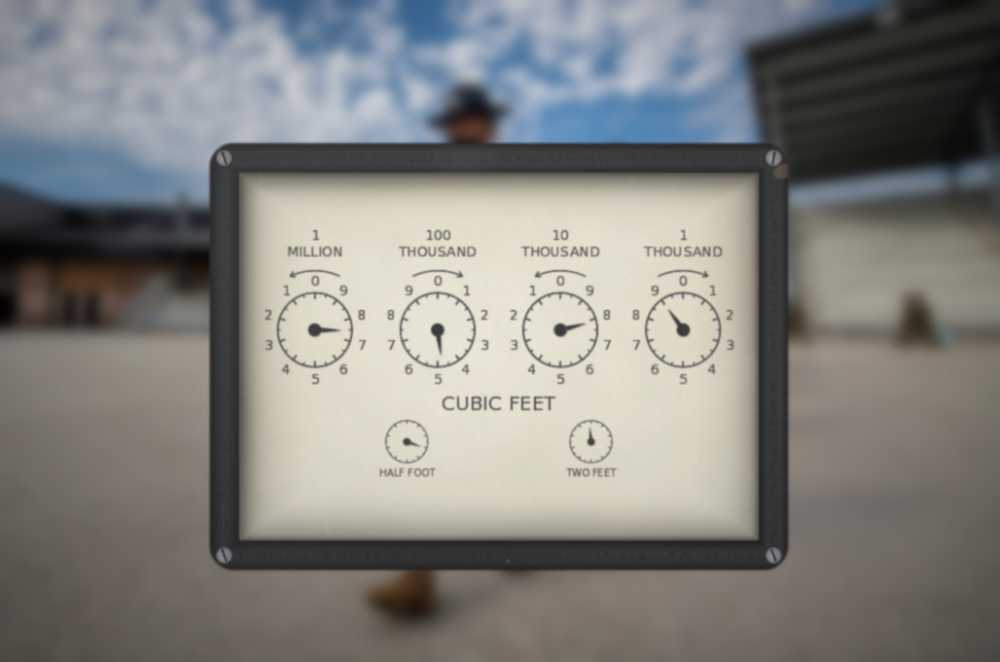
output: ft³ 747900
